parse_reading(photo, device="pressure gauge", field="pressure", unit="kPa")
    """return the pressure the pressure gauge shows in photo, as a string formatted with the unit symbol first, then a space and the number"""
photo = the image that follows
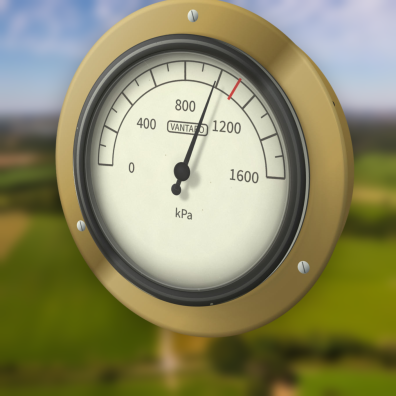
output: kPa 1000
